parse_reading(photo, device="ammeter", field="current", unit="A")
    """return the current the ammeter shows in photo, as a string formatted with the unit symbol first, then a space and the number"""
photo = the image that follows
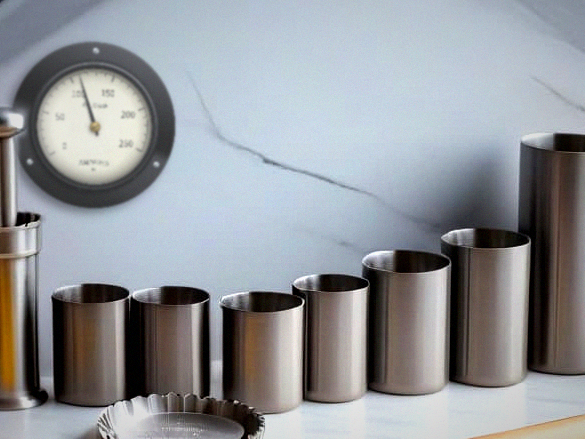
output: A 110
